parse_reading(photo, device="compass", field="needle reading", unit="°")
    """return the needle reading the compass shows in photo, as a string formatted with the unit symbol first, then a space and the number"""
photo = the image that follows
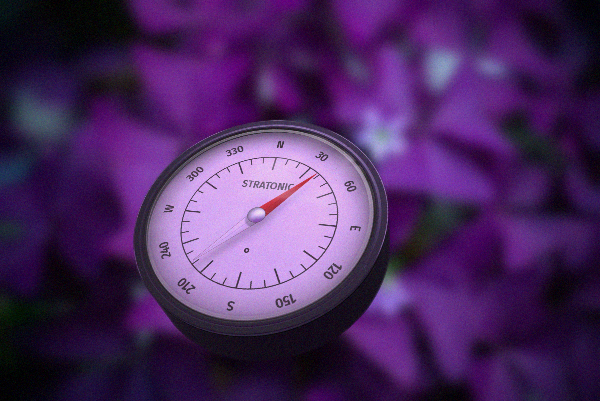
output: ° 40
